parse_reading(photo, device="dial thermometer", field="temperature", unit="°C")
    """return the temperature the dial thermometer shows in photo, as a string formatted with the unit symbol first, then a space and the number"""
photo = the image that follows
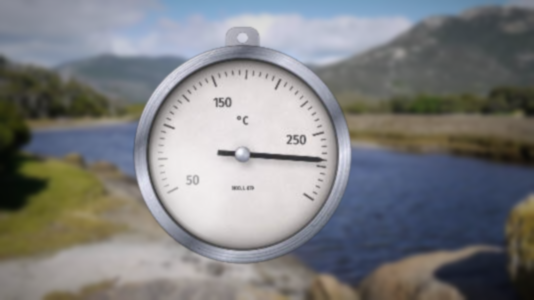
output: °C 270
